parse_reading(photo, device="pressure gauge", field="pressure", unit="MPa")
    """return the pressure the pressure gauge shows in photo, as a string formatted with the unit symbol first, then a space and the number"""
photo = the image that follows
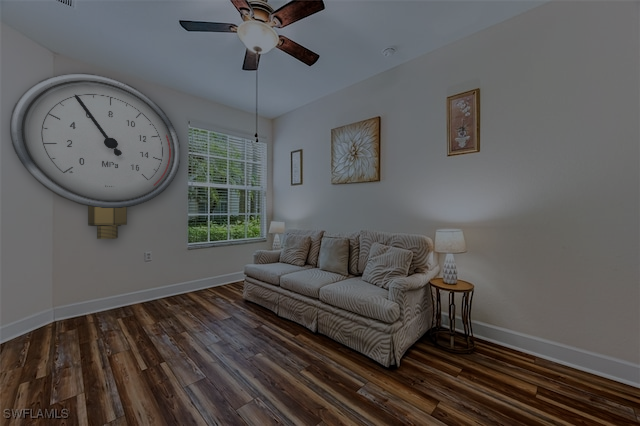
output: MPa 6
